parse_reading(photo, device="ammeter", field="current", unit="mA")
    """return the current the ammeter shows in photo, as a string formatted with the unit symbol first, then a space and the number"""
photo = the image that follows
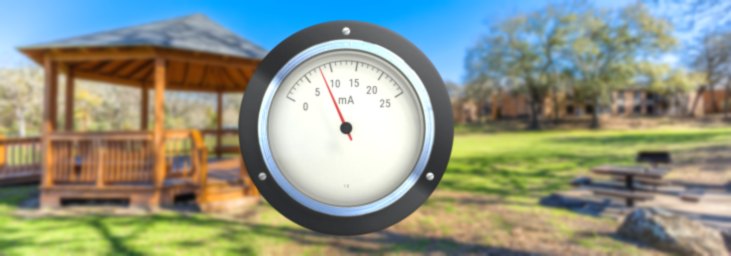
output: mA 8
